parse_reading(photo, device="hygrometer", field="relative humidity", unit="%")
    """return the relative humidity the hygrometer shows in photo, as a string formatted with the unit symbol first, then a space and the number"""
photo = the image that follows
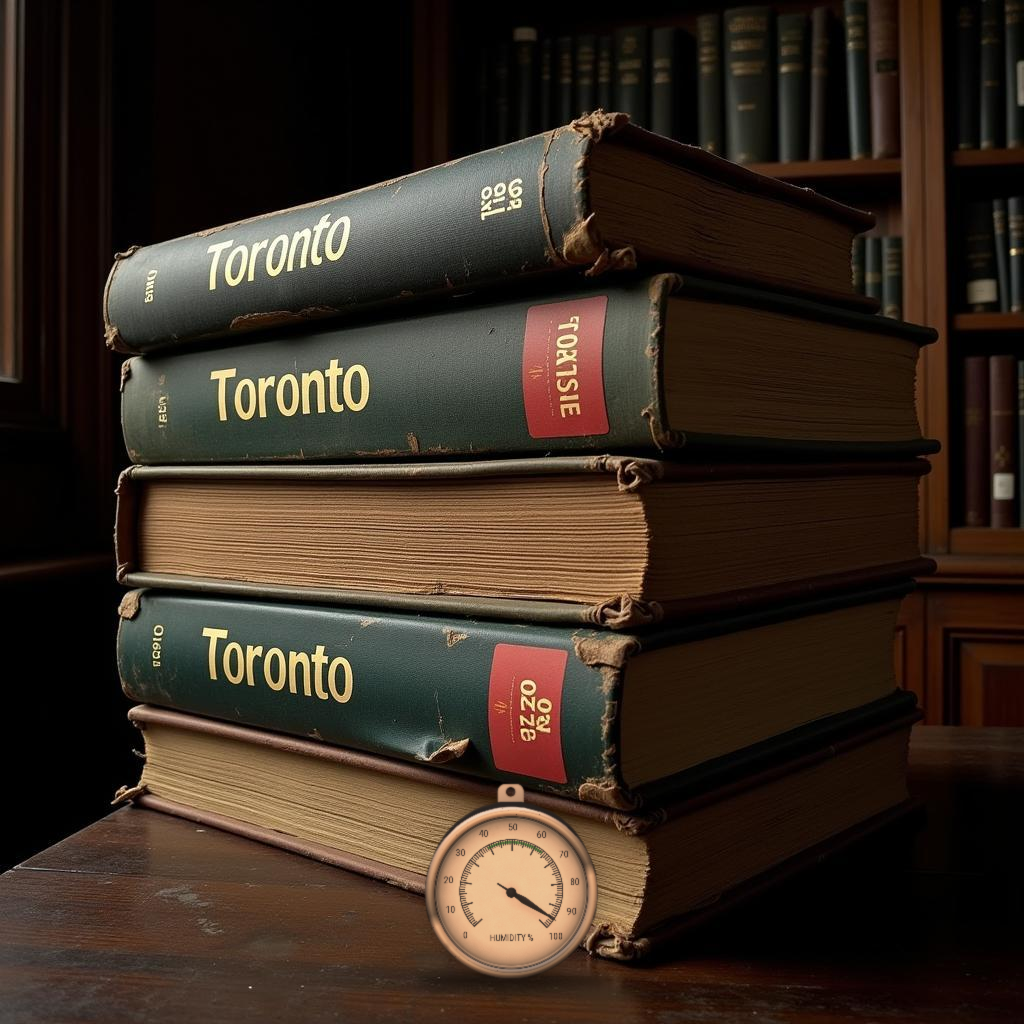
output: % 95
